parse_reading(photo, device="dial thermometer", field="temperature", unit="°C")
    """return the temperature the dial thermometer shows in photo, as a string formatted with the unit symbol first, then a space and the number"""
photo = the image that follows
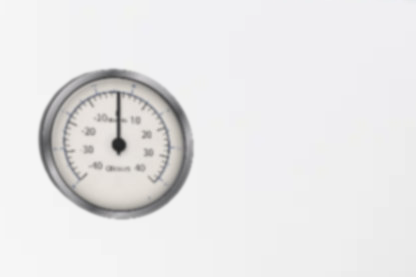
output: °C 0
